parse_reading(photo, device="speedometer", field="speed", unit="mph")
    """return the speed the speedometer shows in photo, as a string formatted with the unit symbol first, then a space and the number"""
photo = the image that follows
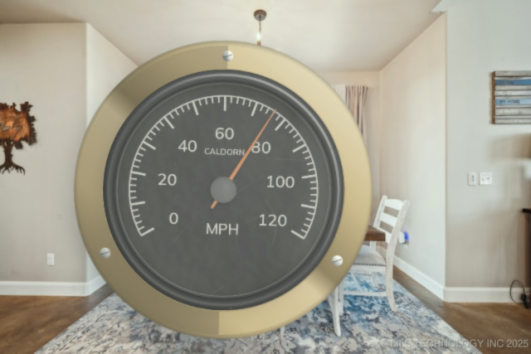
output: mph 76
